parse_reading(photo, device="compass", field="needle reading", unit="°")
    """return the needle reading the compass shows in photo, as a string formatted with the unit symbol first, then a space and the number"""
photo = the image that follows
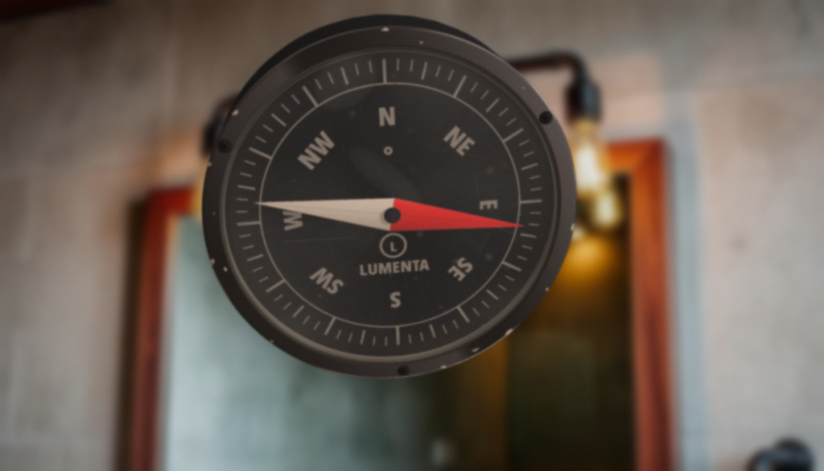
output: ° 100
